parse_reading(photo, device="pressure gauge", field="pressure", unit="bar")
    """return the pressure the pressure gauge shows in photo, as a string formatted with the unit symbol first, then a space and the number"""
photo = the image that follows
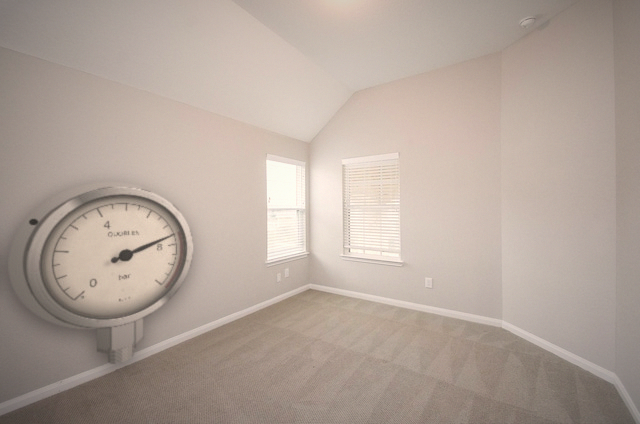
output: bar 7.5
